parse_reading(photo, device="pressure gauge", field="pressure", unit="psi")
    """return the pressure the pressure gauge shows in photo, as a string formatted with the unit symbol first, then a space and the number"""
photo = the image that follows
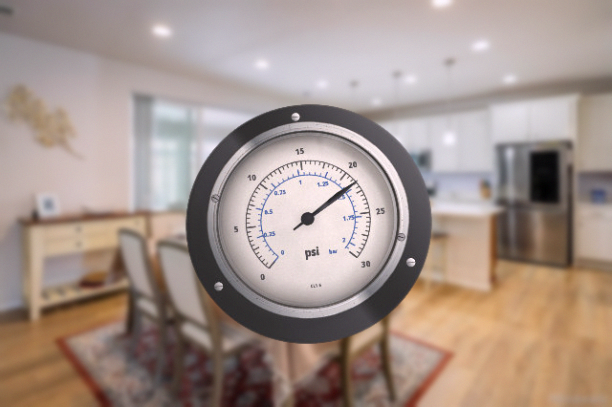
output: psi 21.5
